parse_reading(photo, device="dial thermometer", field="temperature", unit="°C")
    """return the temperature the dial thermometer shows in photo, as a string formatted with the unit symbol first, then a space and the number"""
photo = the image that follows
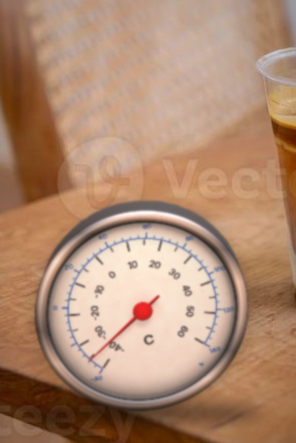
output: °C -35
